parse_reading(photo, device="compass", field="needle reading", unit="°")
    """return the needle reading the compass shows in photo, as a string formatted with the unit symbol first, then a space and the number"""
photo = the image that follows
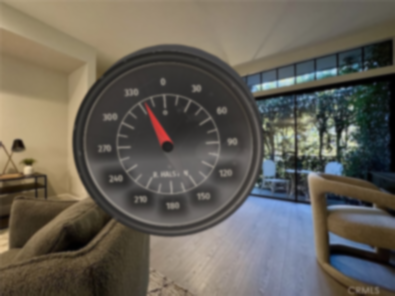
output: ° 337.5
